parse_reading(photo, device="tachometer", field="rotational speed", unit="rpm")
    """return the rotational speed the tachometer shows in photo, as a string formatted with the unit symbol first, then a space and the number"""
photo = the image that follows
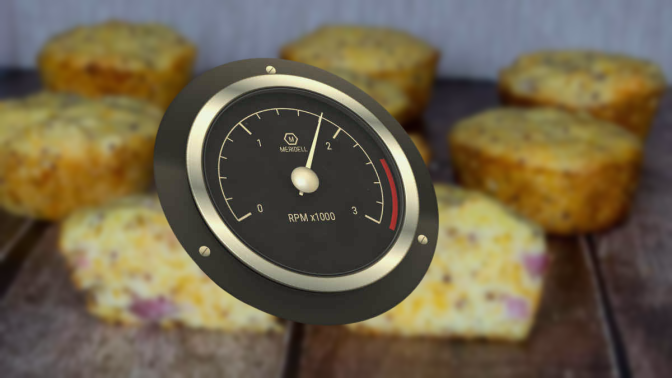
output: rpm 1800
